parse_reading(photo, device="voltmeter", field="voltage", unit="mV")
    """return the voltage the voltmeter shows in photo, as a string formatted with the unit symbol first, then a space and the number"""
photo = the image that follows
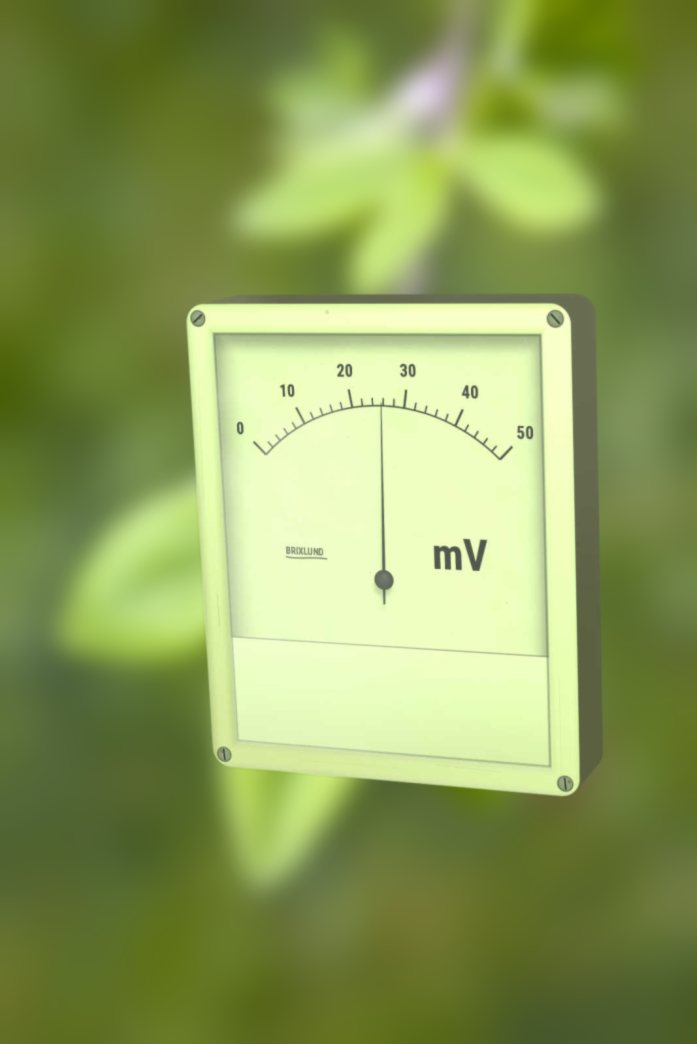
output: mV 26
